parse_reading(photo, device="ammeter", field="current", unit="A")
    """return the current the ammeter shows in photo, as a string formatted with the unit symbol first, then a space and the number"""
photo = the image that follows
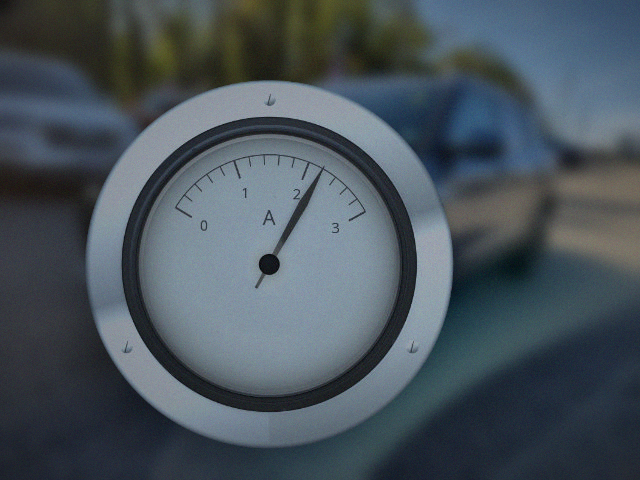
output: A 2.2
